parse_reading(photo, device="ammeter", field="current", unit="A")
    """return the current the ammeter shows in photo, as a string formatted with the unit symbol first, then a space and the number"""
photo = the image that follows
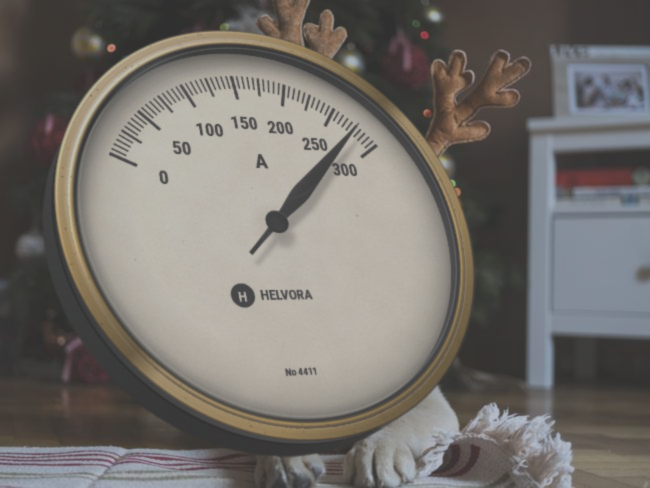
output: A 275
